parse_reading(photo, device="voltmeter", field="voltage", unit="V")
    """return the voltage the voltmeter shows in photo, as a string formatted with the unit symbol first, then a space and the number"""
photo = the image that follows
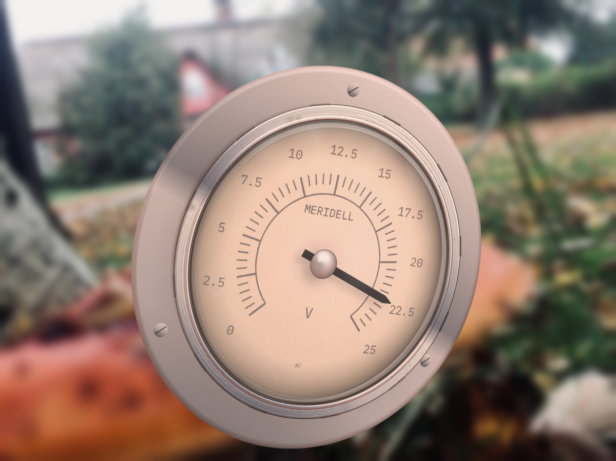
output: V 22.5
